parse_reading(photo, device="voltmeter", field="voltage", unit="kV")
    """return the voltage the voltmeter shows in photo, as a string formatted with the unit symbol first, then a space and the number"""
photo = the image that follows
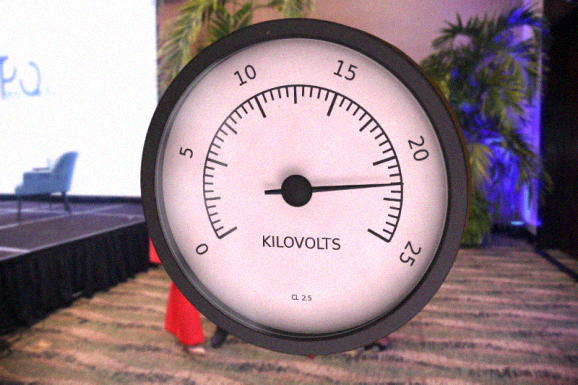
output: kV 21.5
